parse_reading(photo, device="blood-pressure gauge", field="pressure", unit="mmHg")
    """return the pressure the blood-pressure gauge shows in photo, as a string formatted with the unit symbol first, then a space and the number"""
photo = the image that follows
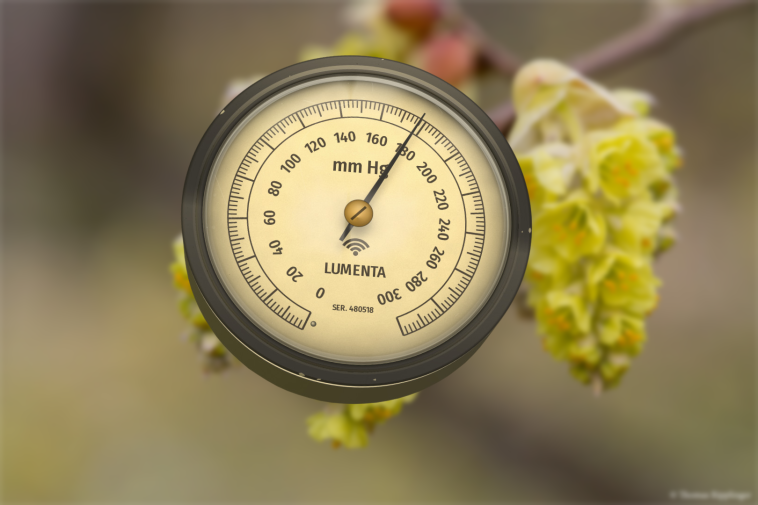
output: mmHg 178
